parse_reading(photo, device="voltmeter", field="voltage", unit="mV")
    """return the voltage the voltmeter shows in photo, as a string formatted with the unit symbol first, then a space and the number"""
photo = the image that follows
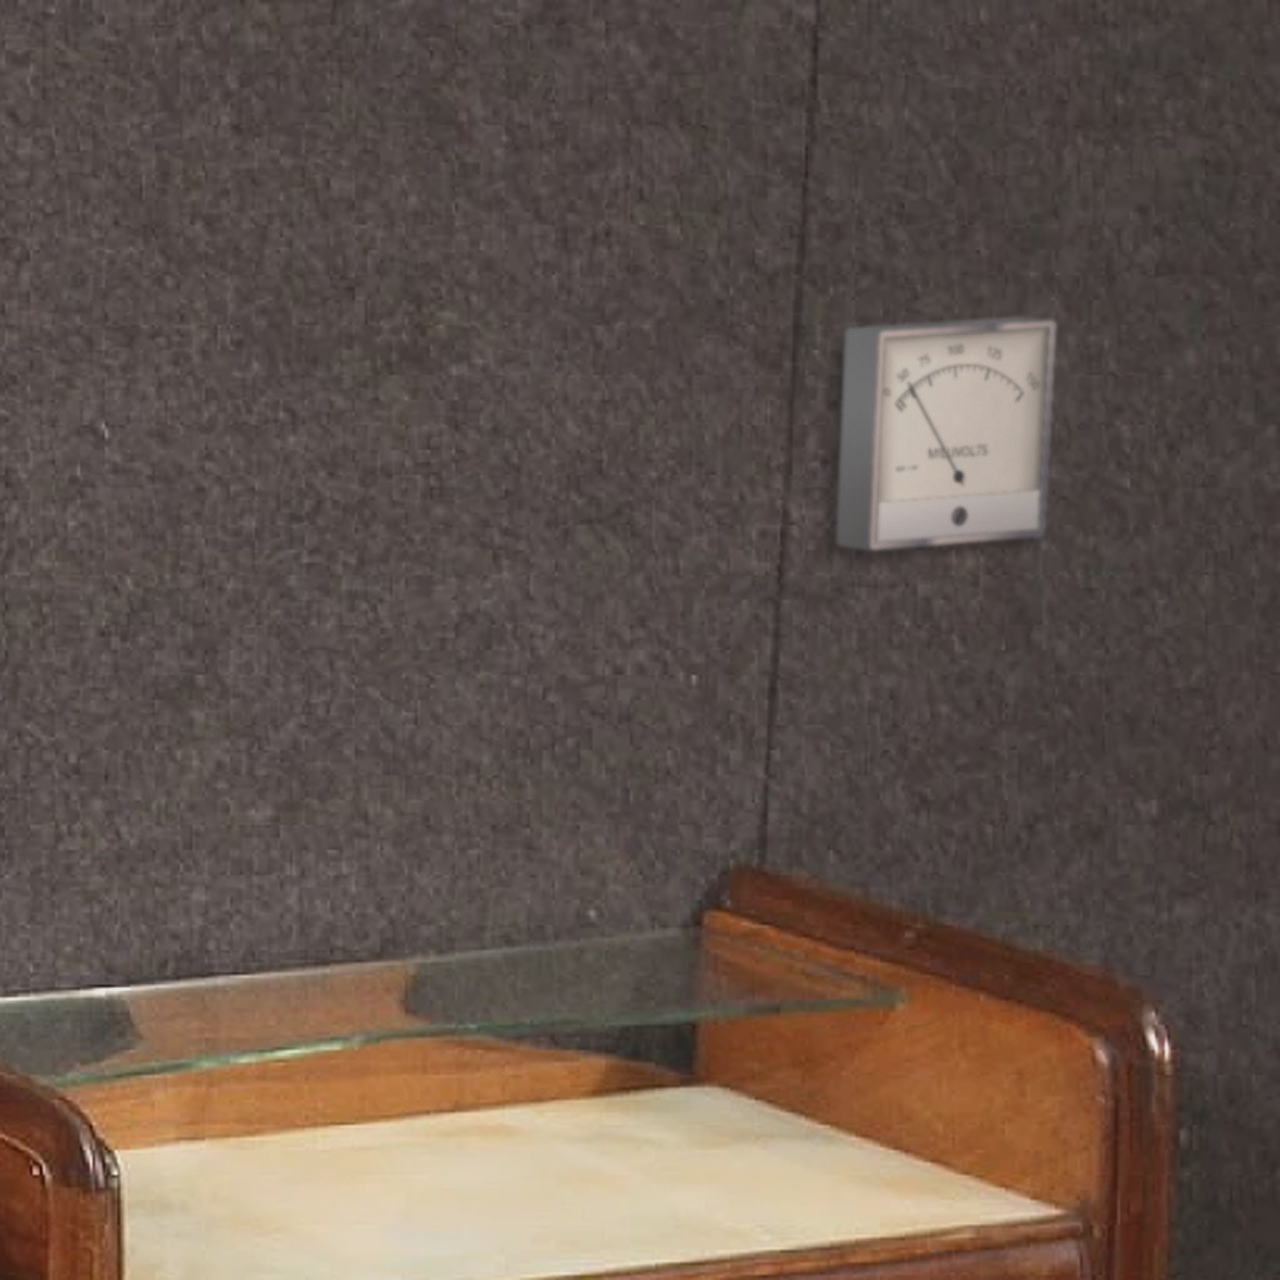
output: mV 50
